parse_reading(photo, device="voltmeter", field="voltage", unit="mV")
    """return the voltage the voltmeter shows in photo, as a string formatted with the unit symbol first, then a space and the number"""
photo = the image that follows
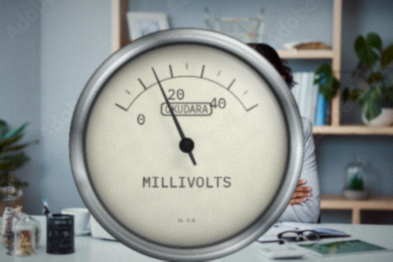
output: mV 15
